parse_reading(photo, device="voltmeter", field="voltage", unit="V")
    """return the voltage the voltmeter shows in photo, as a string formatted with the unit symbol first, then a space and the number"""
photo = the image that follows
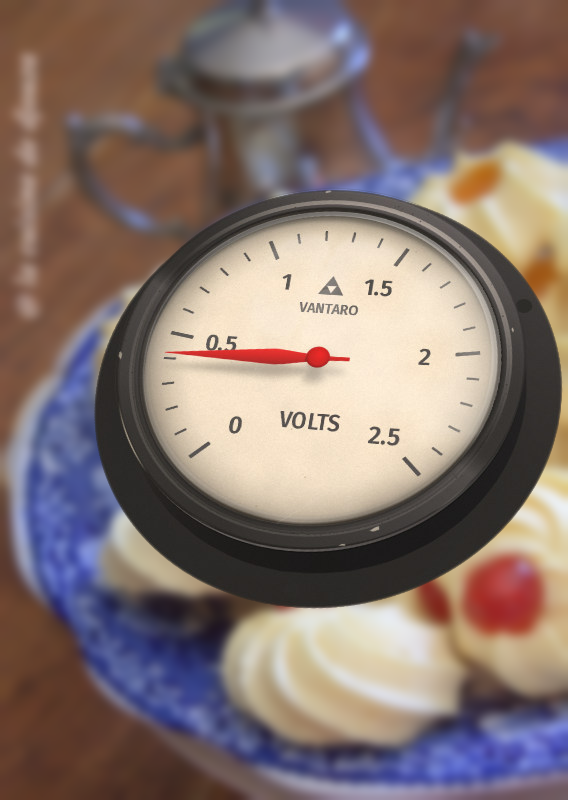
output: V 0.4
